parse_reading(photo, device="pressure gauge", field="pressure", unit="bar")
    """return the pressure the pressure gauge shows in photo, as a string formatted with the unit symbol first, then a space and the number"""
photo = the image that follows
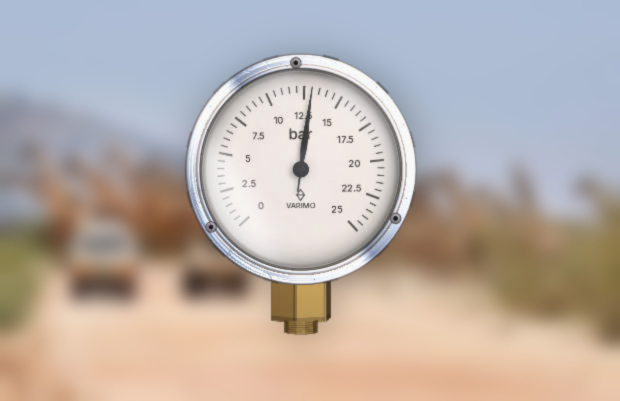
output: bar 13
